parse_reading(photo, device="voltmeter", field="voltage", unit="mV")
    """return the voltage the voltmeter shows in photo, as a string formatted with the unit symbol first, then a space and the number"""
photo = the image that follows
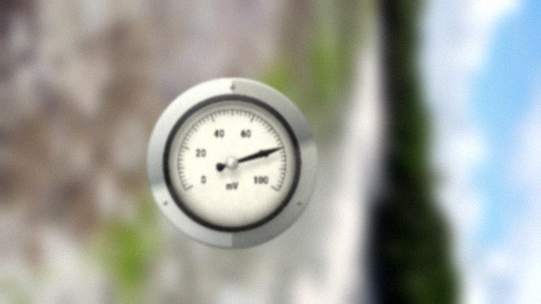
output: mV 80
